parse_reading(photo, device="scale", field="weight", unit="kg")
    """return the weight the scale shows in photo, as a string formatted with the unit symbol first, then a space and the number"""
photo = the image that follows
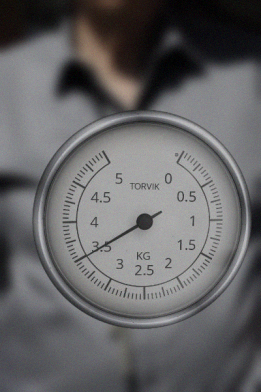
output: kg 3.5
